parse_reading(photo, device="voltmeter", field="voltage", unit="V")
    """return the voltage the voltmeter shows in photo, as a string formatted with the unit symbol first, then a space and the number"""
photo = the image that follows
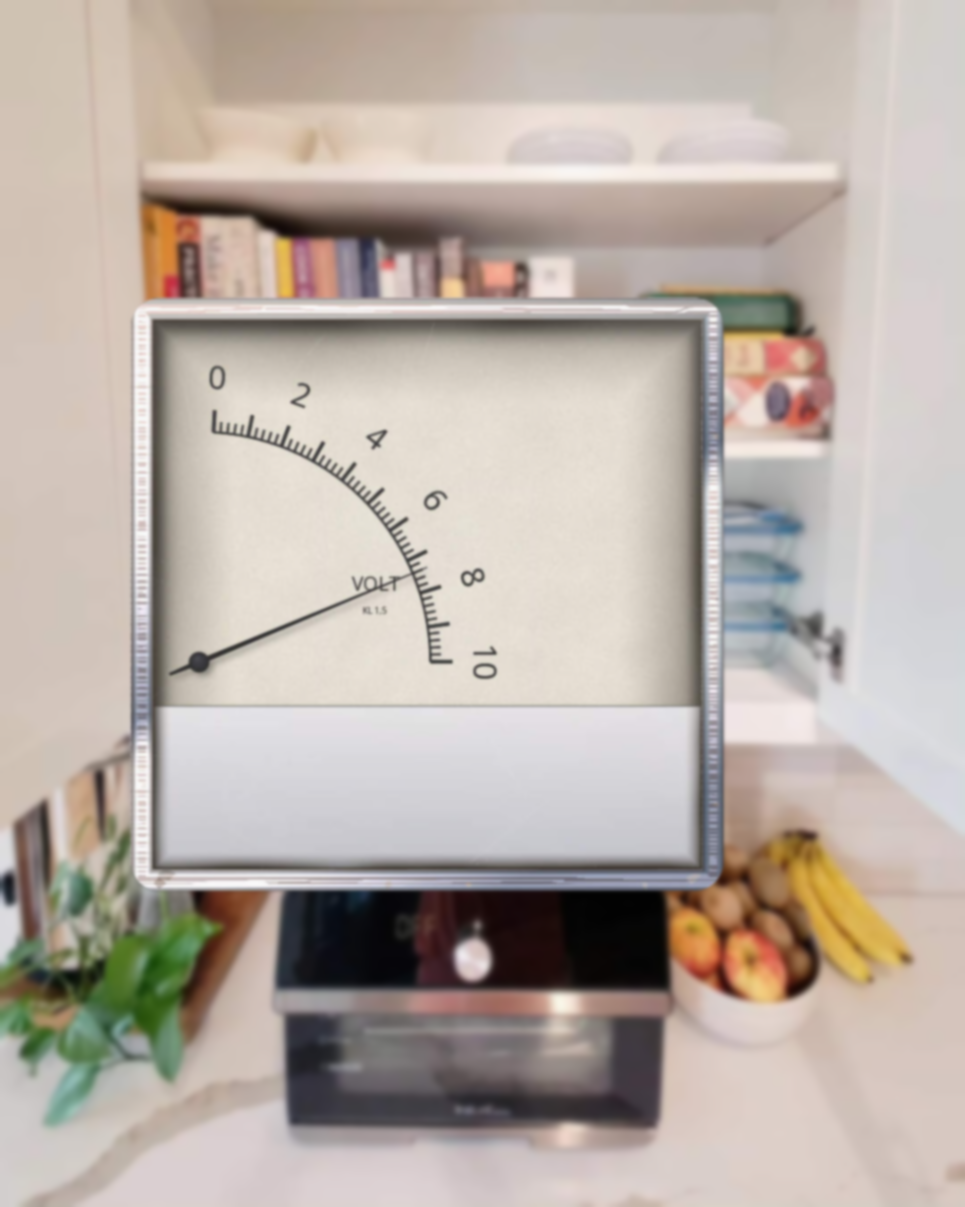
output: V 7.4
